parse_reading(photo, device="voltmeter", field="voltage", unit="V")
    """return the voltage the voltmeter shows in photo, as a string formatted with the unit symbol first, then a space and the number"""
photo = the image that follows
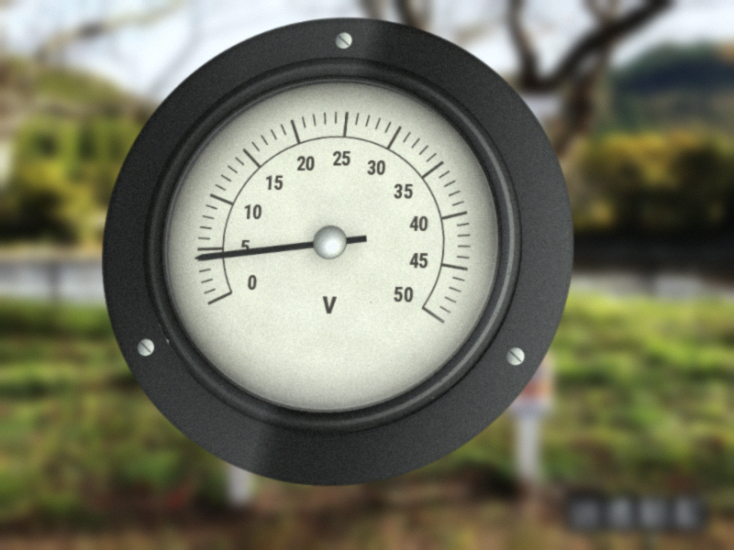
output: V 4
